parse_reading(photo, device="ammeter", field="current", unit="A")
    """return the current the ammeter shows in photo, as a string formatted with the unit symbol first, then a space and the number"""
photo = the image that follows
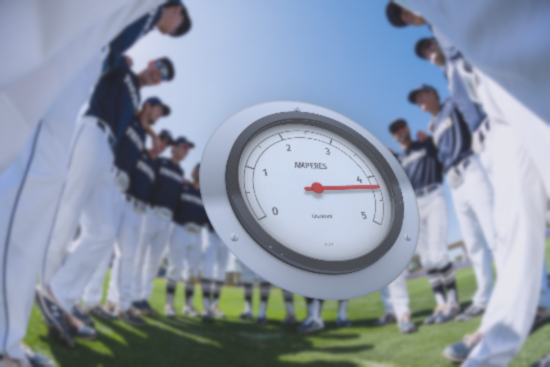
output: A 4.25
